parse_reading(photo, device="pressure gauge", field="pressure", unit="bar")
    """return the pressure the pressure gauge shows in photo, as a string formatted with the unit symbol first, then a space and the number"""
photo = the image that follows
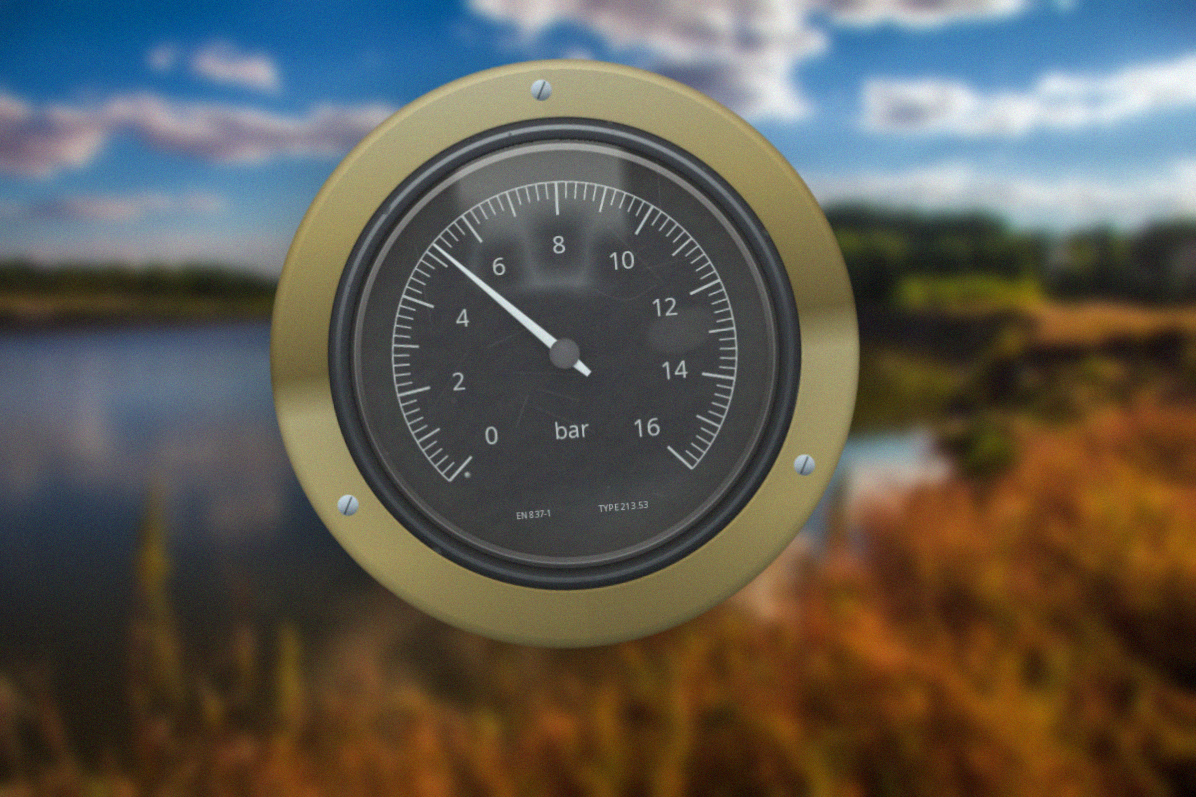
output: bar 5.2
